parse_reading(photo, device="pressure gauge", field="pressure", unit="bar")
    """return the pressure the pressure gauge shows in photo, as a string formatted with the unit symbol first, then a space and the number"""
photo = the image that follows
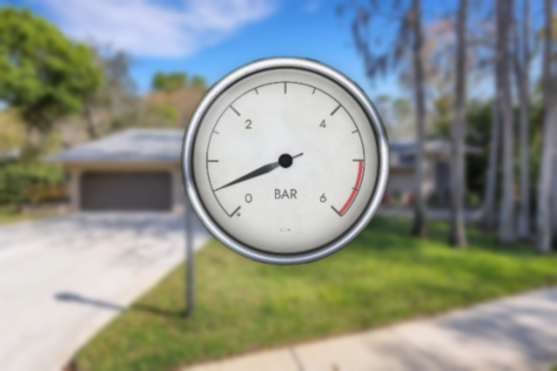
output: bar 0.5
